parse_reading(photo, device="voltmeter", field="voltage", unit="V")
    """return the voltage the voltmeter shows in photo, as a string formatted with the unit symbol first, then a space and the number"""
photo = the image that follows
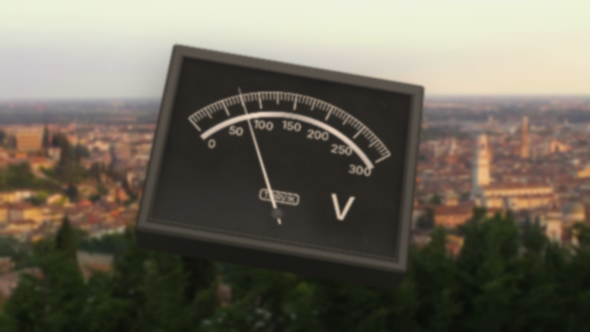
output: V 75
